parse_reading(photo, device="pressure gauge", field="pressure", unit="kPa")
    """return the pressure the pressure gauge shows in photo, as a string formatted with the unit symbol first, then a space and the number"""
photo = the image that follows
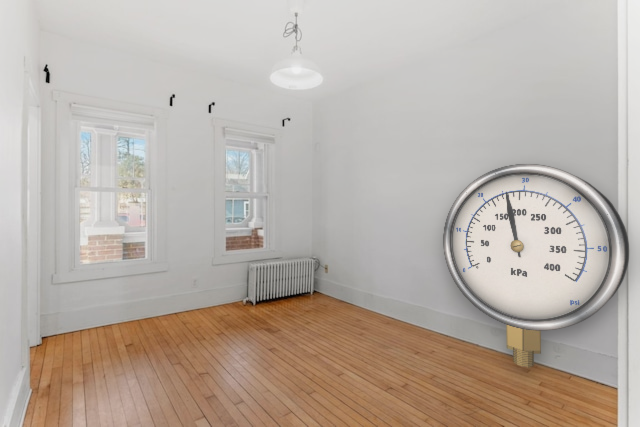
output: kPa 180
